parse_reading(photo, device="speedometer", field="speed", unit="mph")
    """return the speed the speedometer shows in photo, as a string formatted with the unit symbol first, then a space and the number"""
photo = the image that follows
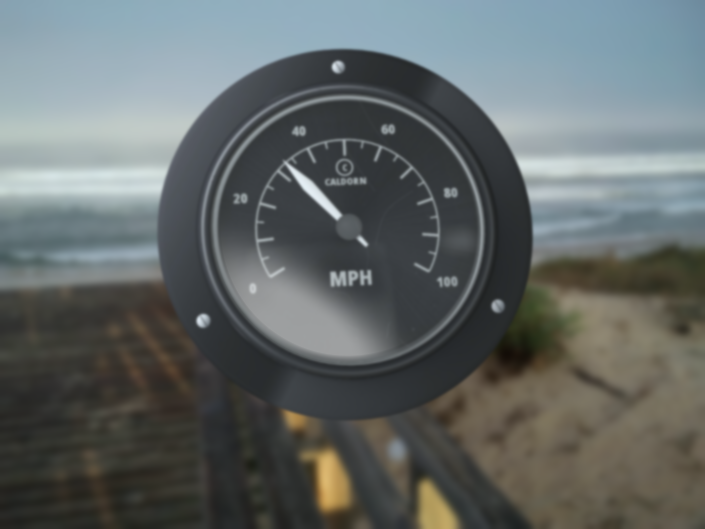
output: mph 32.5
